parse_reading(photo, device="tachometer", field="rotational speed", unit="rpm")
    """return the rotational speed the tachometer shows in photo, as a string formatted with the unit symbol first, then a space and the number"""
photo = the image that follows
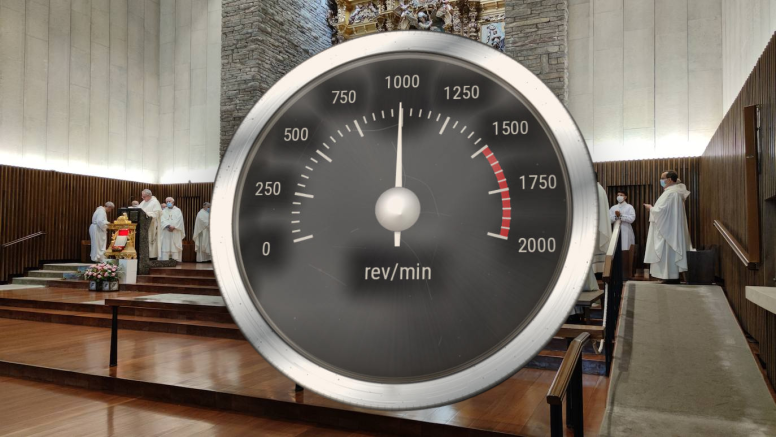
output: rpm 1000
